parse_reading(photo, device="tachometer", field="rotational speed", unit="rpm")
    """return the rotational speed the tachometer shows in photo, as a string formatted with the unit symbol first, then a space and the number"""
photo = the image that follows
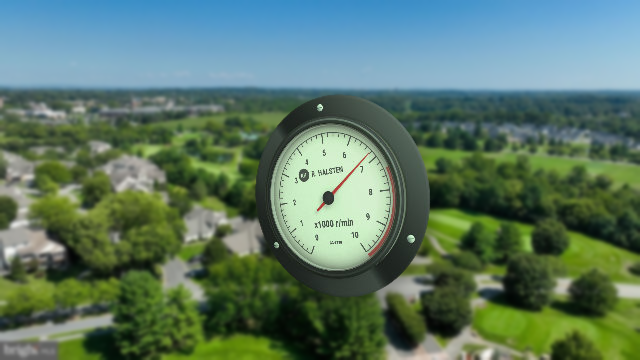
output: rpm 6800
